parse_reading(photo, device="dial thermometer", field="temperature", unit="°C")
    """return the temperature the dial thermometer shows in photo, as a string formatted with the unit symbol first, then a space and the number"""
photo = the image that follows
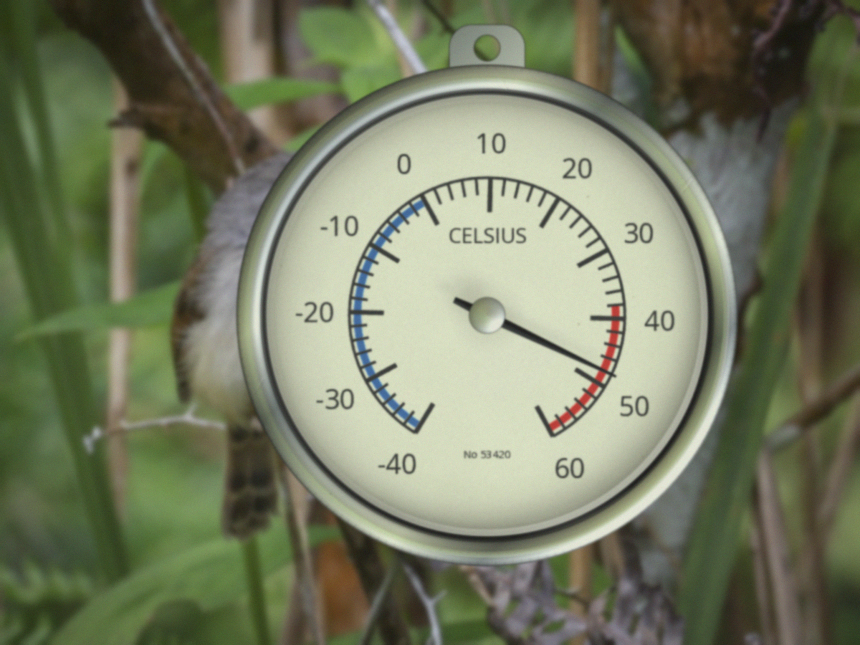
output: °C 48
